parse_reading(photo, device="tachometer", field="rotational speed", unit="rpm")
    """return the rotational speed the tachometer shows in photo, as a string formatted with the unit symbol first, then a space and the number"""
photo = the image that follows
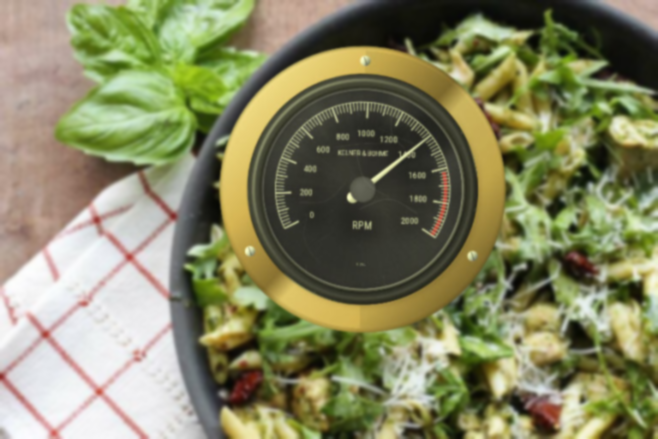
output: rpm 1400
